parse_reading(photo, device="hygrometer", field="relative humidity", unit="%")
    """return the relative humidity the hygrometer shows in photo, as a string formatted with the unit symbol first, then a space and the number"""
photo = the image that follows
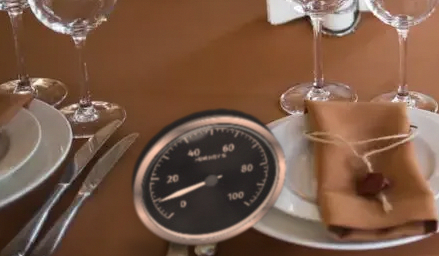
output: % 10
